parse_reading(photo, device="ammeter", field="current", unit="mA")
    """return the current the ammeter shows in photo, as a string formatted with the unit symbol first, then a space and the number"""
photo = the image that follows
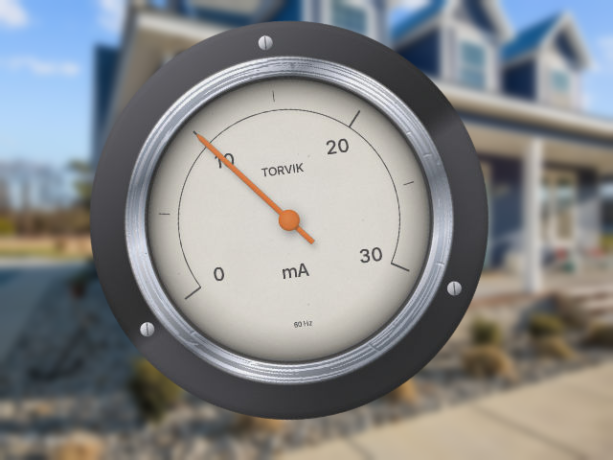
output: mA 10
